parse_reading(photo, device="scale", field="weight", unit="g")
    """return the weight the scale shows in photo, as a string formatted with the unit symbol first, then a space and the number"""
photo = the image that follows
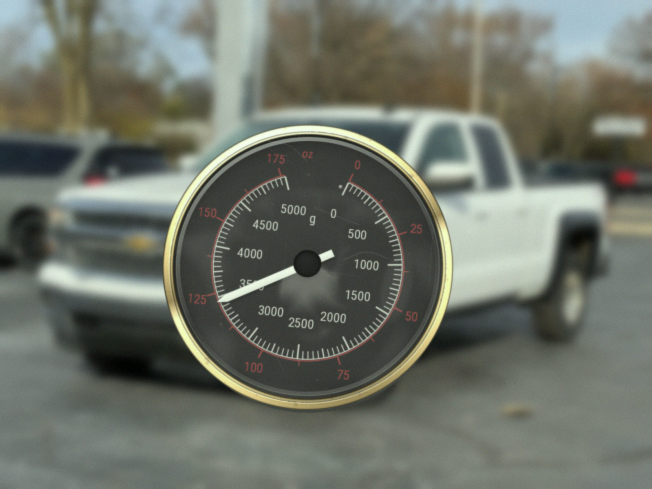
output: g 3450
